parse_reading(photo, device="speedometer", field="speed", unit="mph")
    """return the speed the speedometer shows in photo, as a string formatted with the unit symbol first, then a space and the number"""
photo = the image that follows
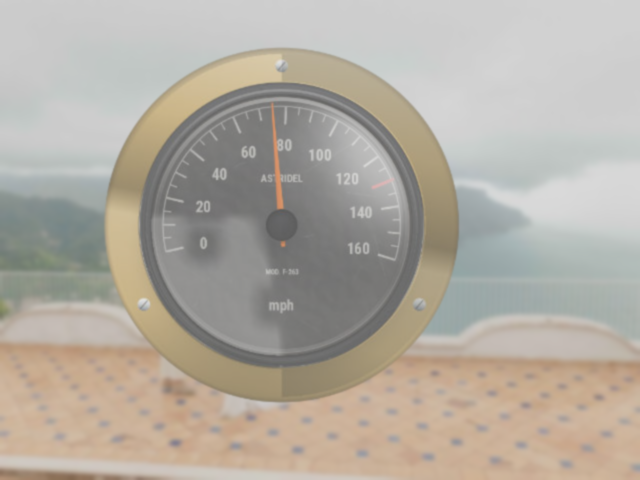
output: mph 75
